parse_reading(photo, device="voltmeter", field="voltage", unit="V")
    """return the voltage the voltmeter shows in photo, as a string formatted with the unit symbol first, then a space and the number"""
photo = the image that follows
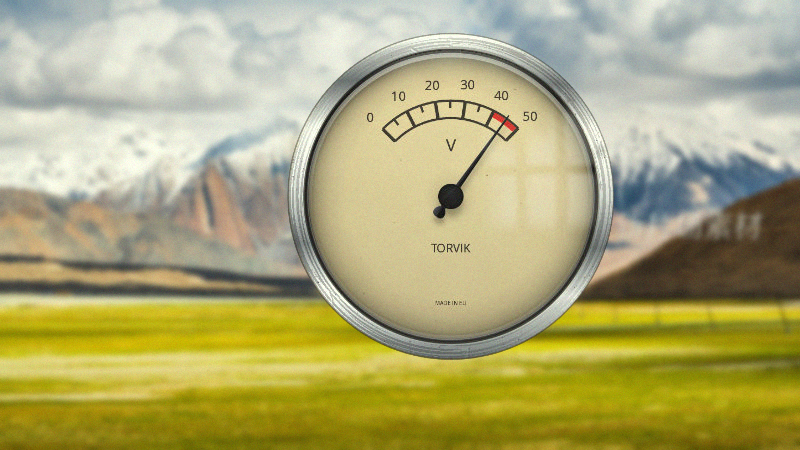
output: V 45
